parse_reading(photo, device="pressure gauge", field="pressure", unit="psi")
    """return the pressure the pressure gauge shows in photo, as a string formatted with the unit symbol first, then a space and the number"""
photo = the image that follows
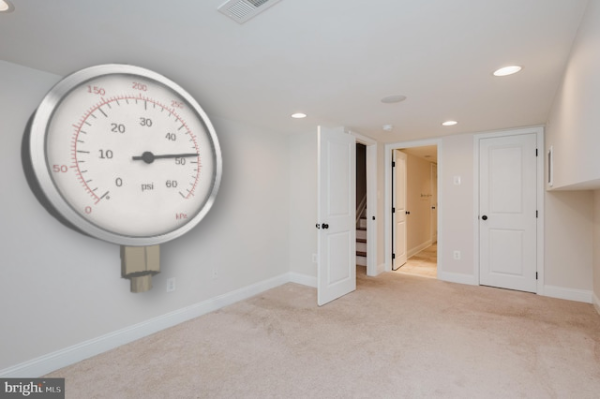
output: psi 48
